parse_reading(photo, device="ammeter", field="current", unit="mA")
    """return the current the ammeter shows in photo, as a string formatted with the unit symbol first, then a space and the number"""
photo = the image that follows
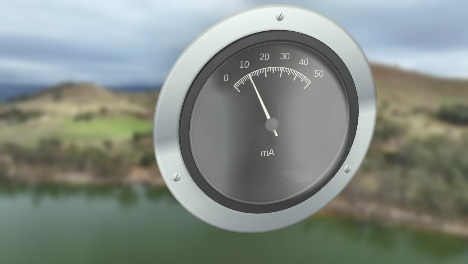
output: mA 10
